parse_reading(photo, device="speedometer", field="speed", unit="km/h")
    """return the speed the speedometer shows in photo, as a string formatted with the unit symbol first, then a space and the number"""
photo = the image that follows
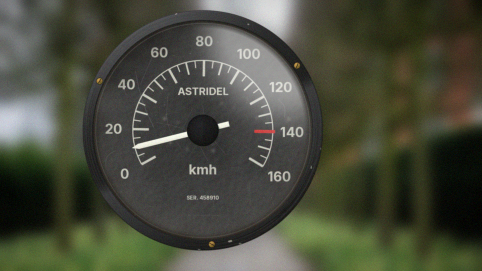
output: km/h 10
